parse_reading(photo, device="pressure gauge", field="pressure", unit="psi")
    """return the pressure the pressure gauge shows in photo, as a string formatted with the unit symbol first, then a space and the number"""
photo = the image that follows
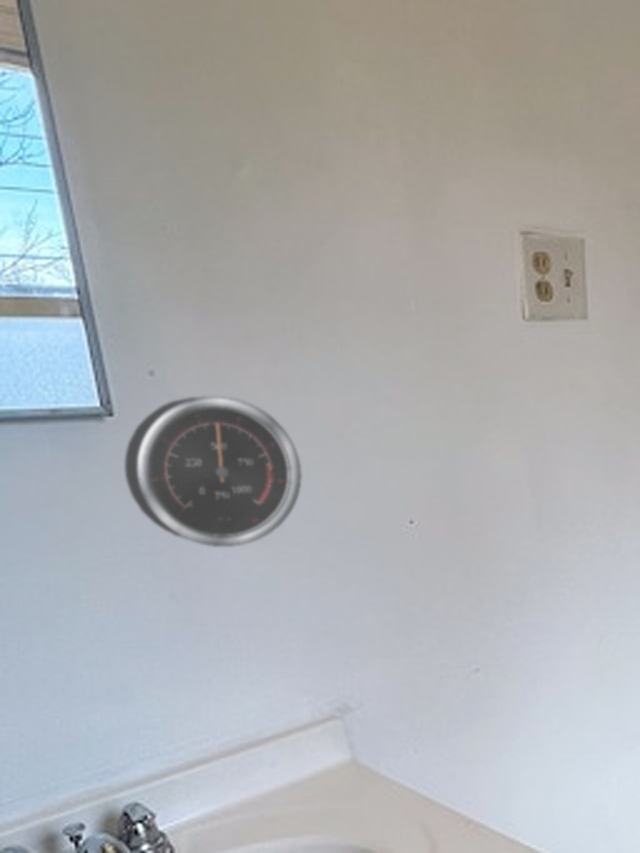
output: psi 500
